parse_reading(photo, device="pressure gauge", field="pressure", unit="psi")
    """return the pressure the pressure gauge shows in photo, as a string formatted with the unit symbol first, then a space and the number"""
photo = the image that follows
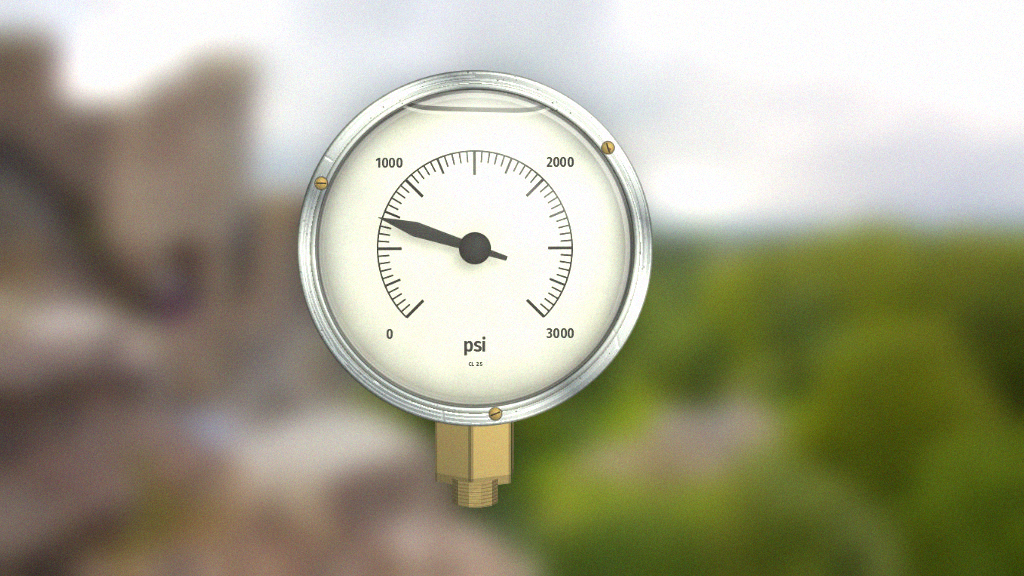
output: psi 700
